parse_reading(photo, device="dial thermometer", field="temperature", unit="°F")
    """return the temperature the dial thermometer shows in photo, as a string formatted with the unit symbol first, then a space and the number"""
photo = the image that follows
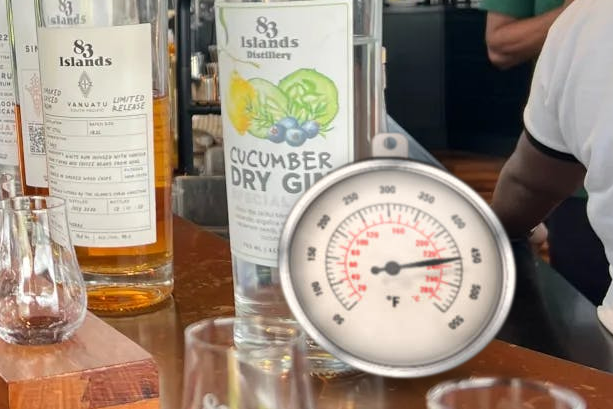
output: °F 450
